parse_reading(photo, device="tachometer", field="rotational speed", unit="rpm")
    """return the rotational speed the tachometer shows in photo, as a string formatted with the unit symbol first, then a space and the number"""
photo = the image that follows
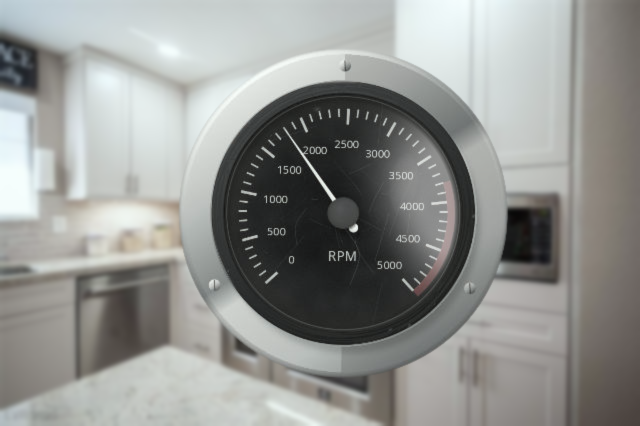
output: rpm 1800
